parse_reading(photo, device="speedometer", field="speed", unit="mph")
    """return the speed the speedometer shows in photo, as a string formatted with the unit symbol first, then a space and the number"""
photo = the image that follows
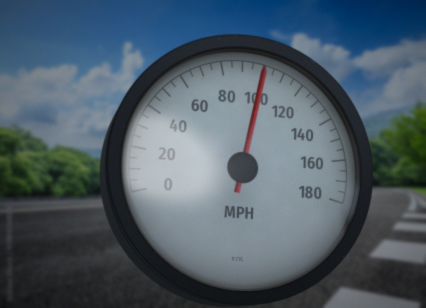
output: mph 100
